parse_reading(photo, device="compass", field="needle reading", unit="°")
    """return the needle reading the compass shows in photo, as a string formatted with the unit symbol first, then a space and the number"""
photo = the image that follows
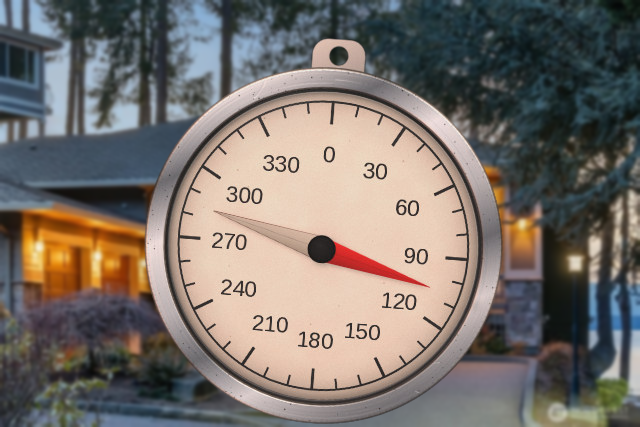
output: ° 105
